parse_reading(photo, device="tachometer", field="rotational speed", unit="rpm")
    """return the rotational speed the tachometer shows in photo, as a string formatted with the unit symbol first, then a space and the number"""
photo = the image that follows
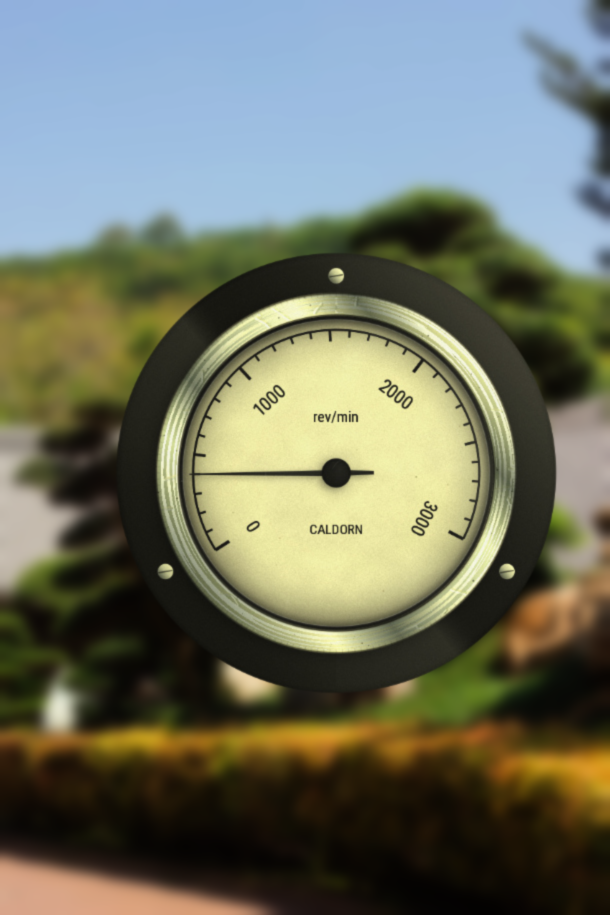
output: rpm 400
